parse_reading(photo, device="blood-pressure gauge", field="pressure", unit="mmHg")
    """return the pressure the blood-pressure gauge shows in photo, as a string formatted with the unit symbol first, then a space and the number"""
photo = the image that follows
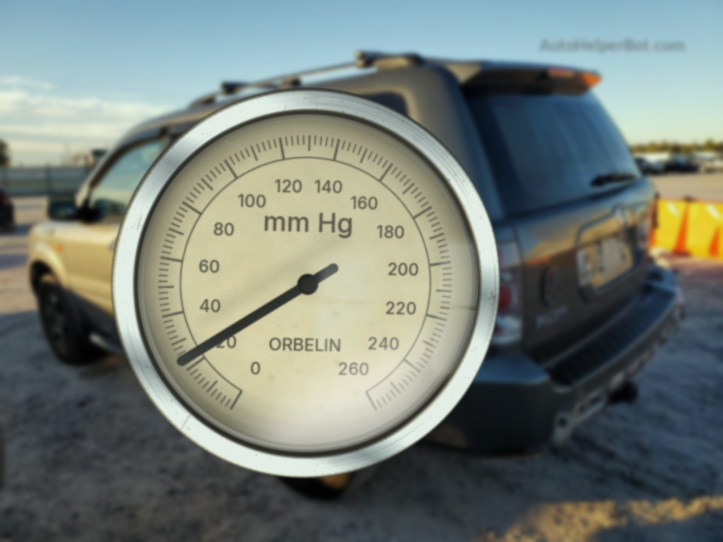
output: mmHg 24
